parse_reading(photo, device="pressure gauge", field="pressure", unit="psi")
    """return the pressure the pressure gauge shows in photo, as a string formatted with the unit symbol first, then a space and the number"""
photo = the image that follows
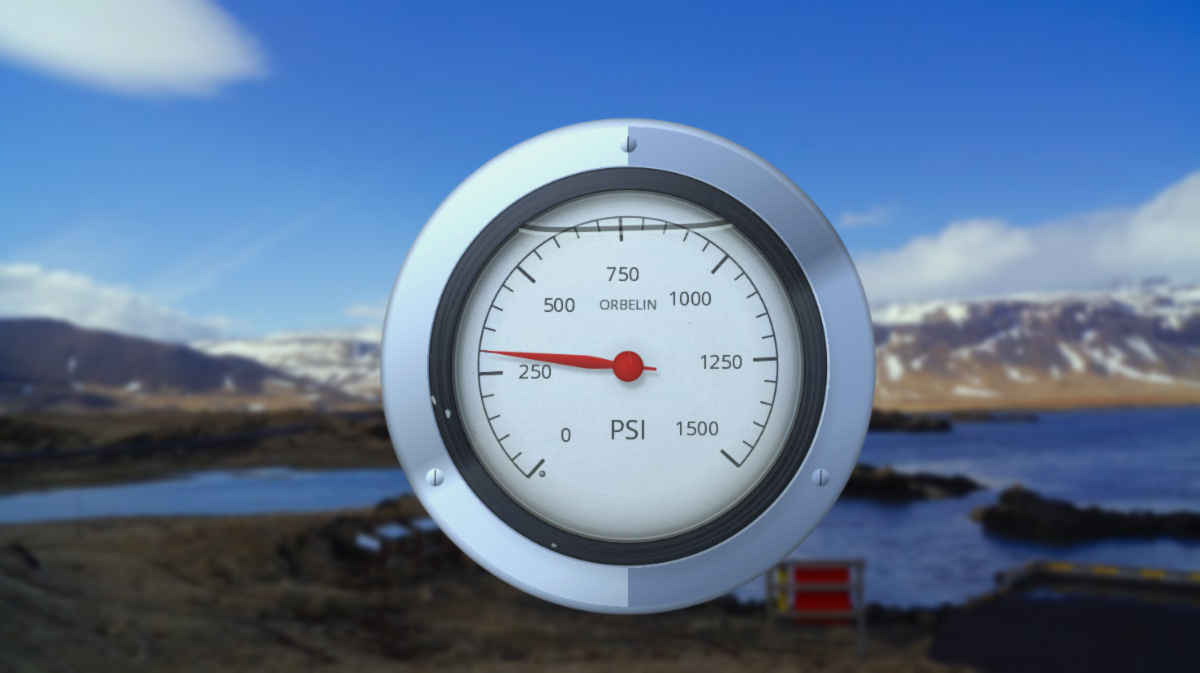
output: psi 300
